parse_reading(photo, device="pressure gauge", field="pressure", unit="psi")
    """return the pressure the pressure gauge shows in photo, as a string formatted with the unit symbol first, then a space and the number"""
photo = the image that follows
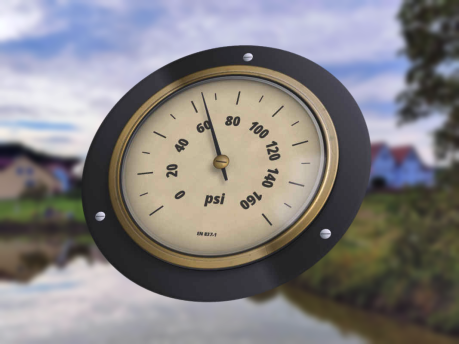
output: psi 65
